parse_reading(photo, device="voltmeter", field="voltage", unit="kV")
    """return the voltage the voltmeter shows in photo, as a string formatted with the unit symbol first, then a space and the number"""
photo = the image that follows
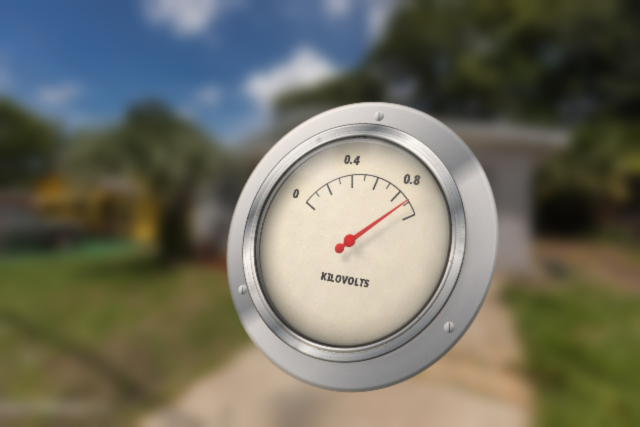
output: kV 0.9
